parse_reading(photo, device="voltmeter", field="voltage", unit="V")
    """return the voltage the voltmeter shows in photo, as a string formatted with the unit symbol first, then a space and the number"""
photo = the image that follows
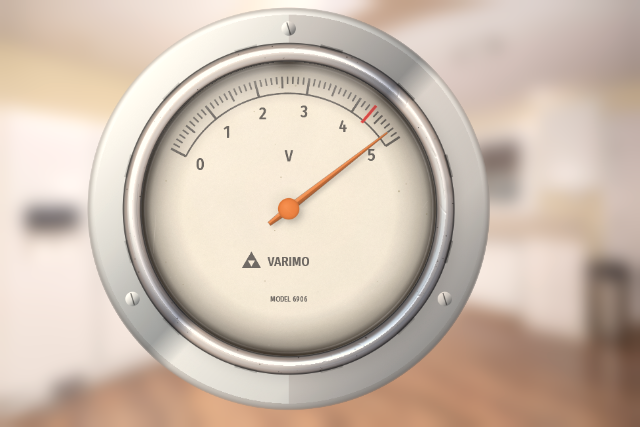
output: V 4.8
